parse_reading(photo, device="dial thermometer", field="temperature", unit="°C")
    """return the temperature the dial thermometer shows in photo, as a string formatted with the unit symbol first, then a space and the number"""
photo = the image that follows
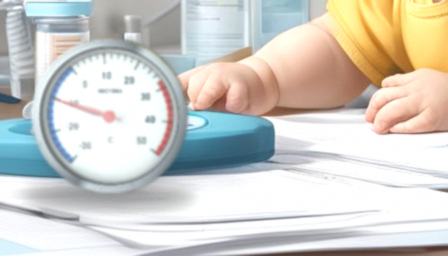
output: °C -10
